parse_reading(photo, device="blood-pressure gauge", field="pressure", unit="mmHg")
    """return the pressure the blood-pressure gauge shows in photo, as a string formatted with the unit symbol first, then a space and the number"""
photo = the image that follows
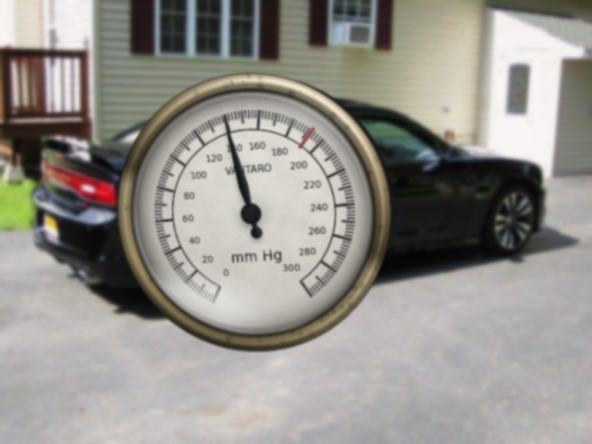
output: mmHg 140
